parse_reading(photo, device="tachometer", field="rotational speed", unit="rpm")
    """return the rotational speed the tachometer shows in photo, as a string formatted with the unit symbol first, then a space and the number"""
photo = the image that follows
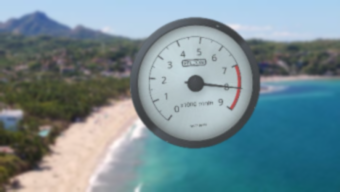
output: rpm 8000
